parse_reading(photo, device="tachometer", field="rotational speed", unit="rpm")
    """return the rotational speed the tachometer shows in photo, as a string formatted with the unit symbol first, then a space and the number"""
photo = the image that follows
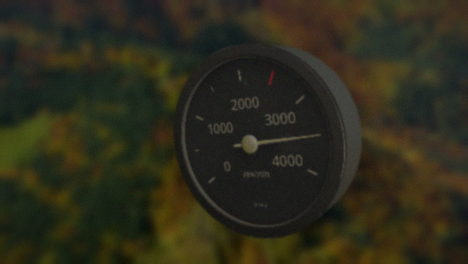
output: rpm 3500
